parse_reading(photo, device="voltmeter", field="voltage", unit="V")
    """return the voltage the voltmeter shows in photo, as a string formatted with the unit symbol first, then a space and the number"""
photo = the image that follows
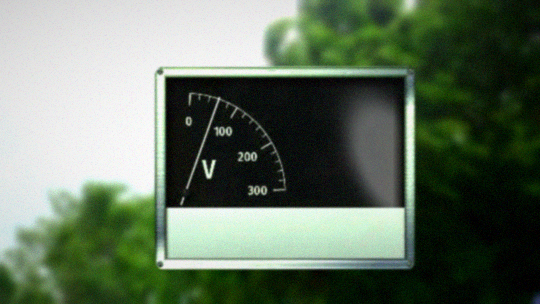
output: V 60
